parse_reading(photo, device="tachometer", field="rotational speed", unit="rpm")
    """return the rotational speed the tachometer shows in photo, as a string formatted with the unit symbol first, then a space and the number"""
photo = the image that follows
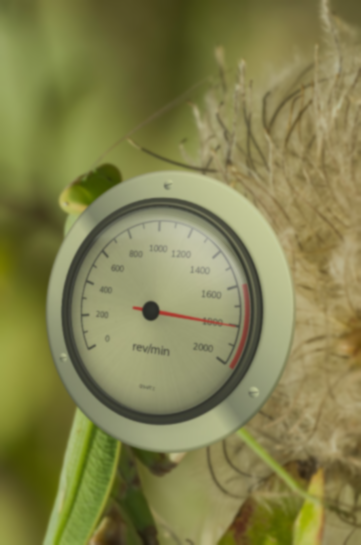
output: rpm 1800
